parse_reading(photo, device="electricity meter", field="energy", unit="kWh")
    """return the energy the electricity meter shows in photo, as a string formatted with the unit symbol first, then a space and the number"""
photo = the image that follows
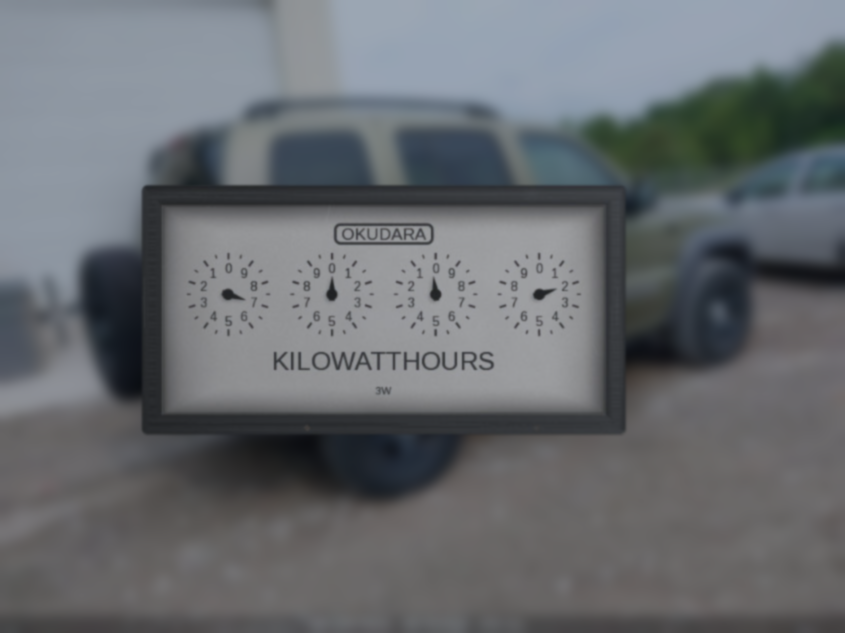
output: kWh 7002
